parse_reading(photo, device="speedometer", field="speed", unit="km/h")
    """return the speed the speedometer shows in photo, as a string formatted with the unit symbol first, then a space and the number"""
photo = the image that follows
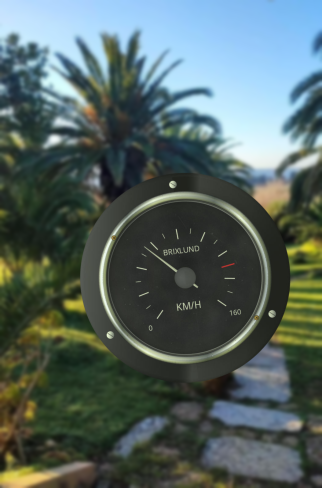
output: km/h 55
